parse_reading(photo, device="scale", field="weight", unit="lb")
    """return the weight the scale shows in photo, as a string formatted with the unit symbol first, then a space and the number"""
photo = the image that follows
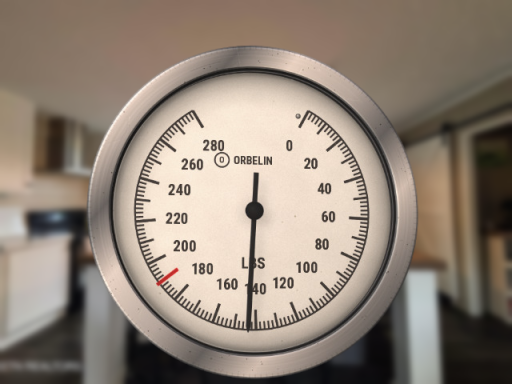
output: lb 144
